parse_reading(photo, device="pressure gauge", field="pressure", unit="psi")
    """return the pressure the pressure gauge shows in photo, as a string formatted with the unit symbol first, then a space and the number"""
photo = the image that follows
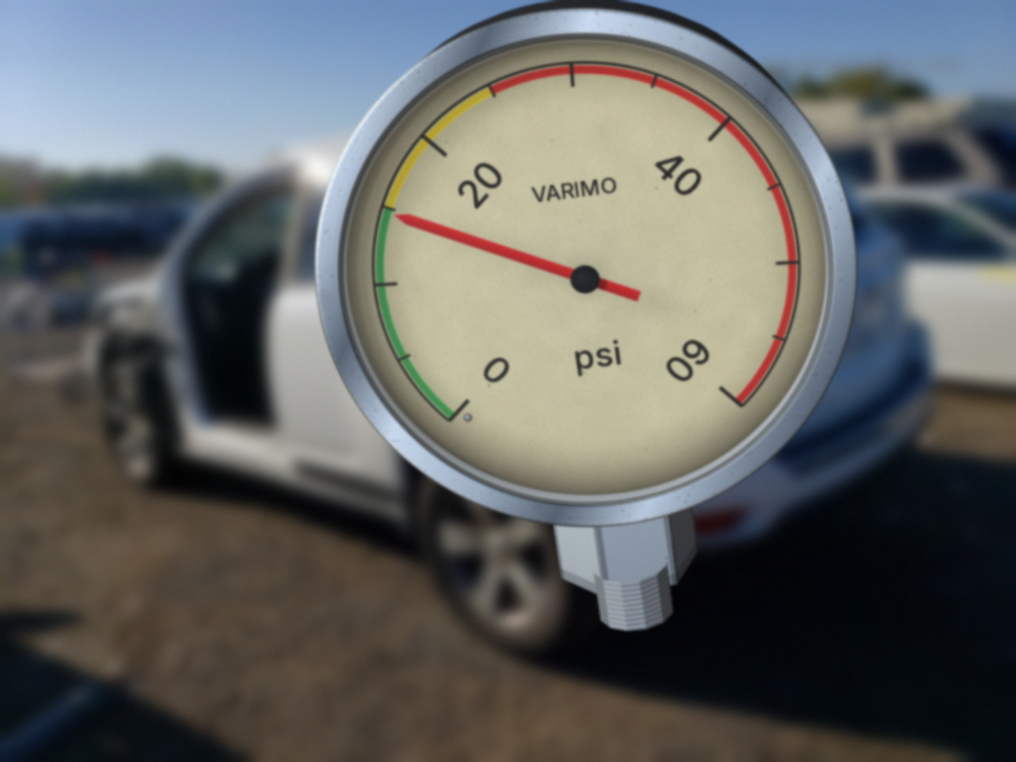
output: psi 15
